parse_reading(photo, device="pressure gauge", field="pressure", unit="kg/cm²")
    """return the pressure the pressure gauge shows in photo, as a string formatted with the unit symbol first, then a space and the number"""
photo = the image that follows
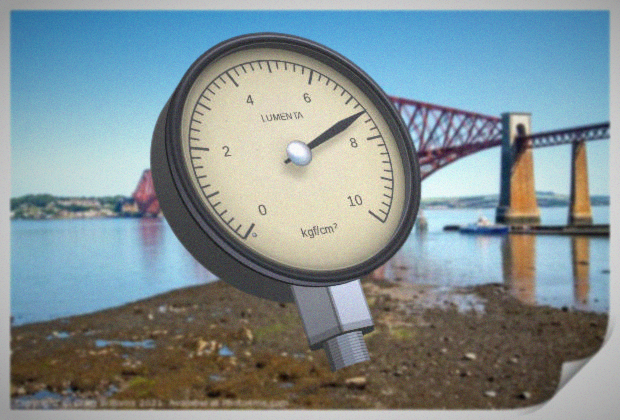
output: kg/cm² 7.4
